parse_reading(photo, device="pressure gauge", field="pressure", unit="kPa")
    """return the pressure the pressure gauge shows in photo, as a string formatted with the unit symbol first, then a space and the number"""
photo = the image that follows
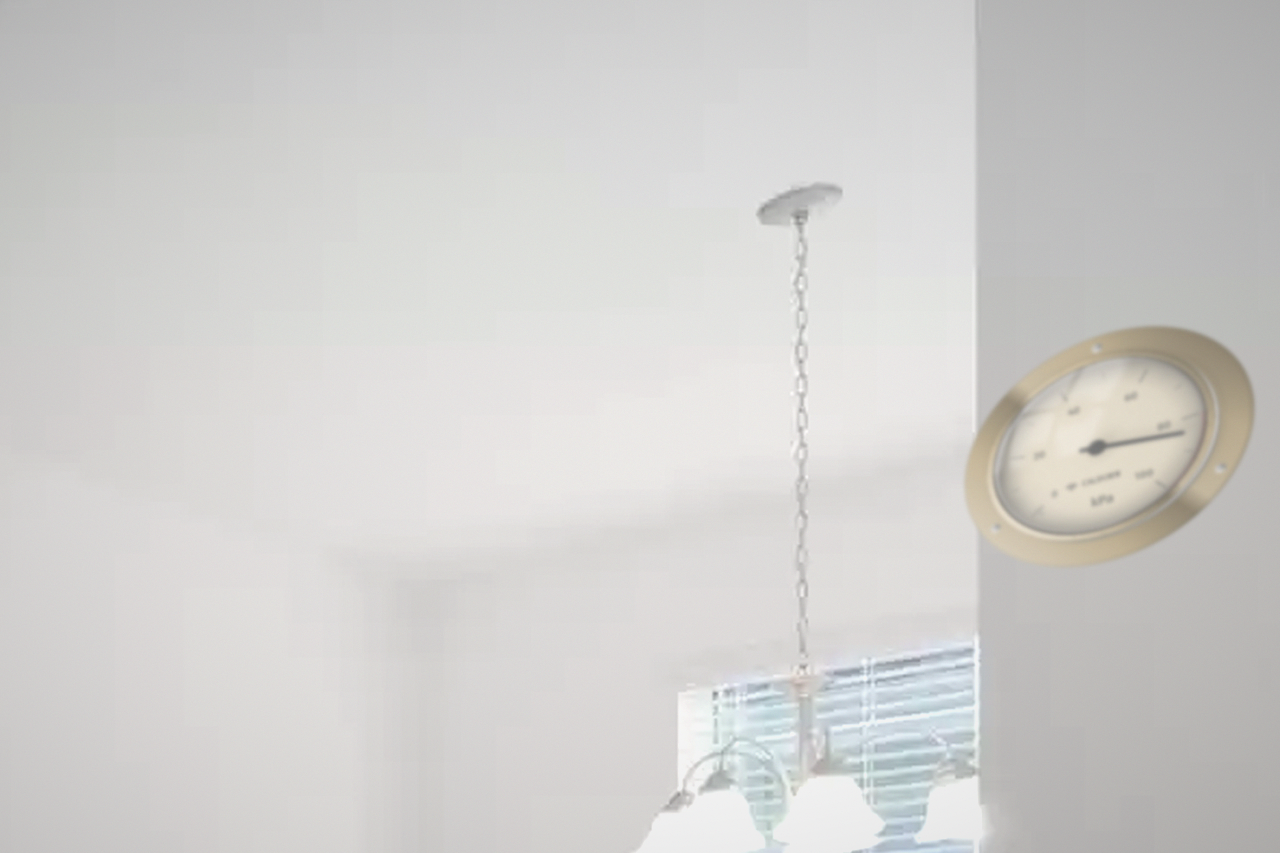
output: kPa 85
